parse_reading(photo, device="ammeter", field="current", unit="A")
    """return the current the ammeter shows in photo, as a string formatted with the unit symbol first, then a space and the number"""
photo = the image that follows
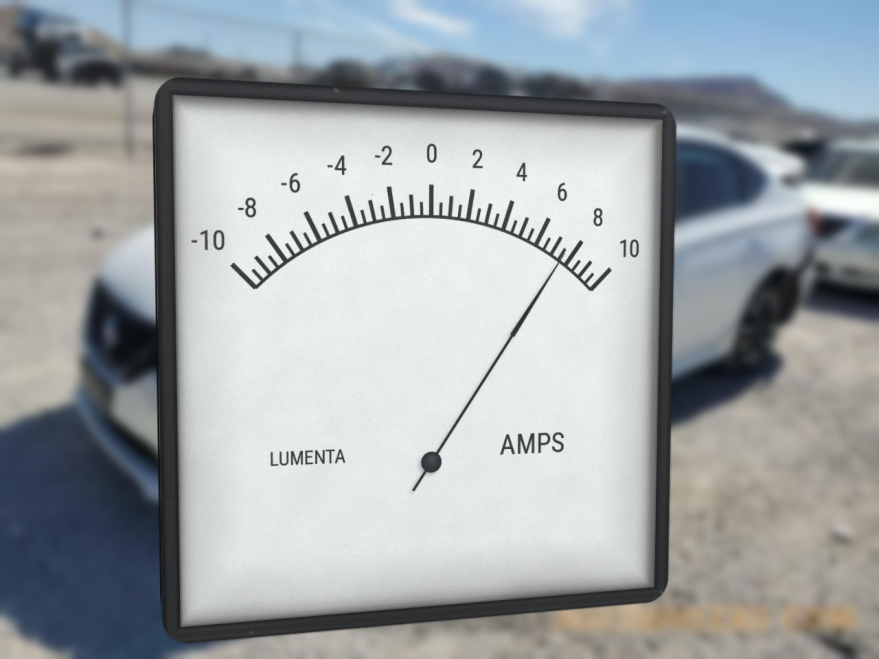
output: A 7.5
